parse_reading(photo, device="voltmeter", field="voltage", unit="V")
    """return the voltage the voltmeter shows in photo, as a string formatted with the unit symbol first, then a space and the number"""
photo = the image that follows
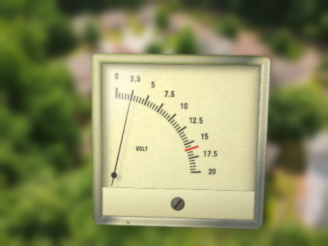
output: V 2.5
